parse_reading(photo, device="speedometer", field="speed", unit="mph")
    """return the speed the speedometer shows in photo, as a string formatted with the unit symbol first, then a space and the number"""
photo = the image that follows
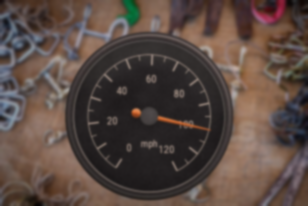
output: mph 100
